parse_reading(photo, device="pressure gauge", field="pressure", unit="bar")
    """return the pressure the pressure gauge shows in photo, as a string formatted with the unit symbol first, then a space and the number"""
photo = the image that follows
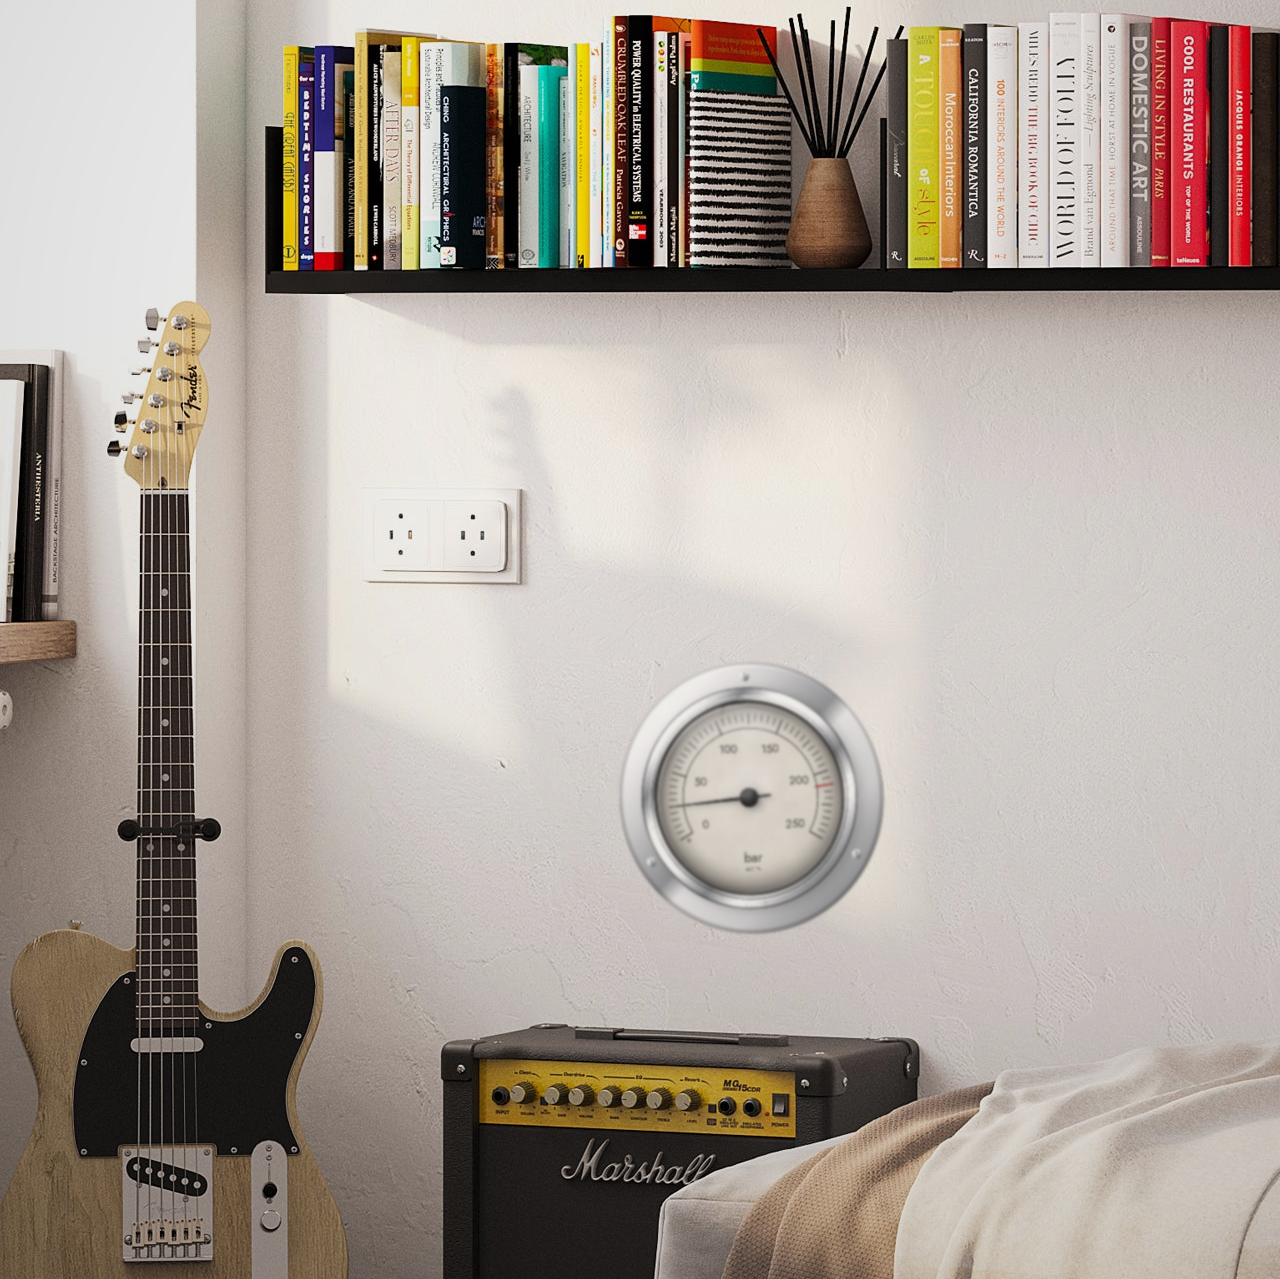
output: bar 25
